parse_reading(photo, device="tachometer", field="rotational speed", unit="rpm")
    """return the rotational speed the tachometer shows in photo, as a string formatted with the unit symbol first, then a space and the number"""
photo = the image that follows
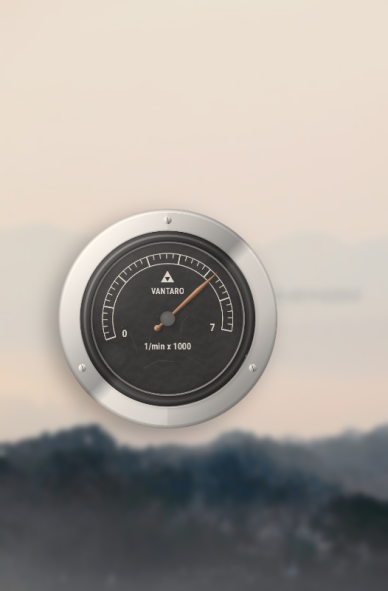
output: rpm 5200
